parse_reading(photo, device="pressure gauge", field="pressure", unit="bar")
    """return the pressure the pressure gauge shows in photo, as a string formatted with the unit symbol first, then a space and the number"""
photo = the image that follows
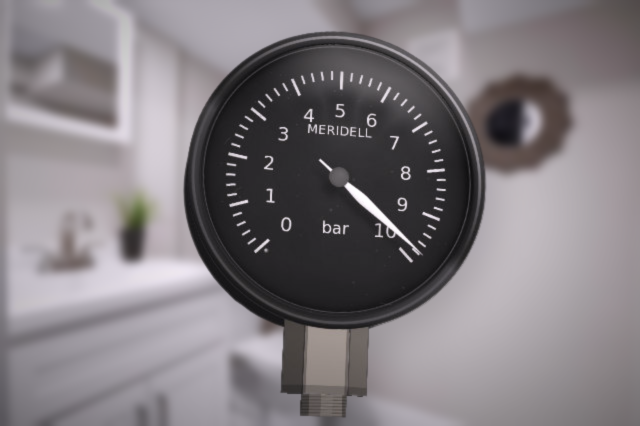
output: bar 9.8
